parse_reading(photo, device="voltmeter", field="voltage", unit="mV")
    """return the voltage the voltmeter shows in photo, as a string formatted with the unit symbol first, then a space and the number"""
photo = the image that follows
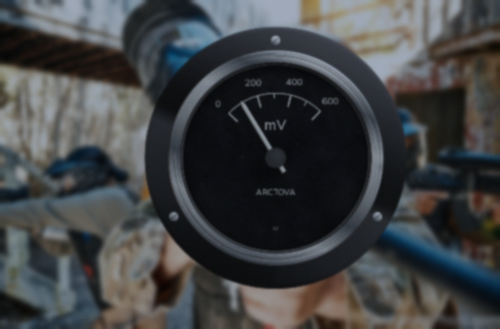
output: mV 100
